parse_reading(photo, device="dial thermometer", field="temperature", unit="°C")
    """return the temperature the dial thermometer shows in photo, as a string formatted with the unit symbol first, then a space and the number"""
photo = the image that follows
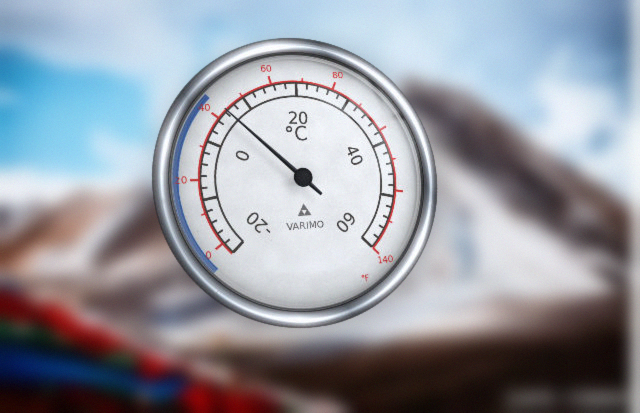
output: °C 6
